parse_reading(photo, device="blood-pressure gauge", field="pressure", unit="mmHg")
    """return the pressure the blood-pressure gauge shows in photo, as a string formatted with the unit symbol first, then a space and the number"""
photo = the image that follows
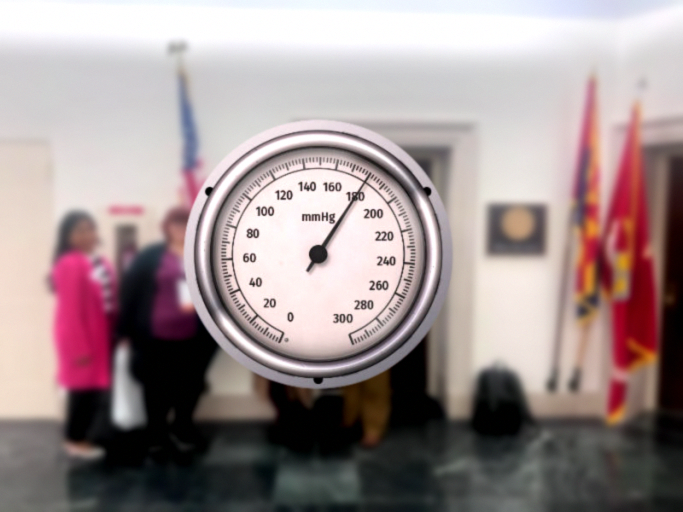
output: mmHg 180
